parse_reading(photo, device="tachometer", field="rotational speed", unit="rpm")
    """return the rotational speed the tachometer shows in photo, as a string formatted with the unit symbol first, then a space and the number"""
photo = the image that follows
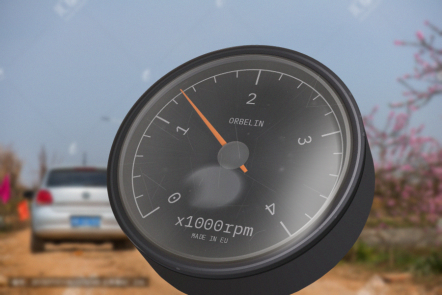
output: rpm 1300
